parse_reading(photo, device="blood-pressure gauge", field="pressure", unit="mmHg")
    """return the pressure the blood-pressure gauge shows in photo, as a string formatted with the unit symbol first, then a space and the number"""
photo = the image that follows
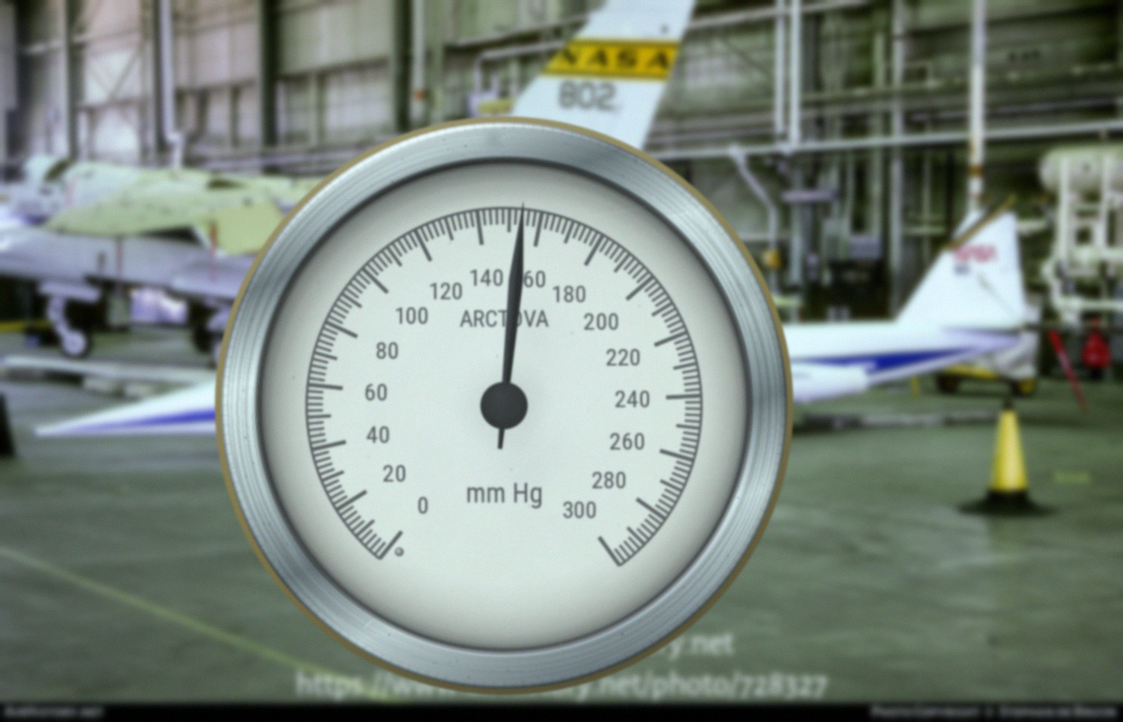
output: mmHg 154
